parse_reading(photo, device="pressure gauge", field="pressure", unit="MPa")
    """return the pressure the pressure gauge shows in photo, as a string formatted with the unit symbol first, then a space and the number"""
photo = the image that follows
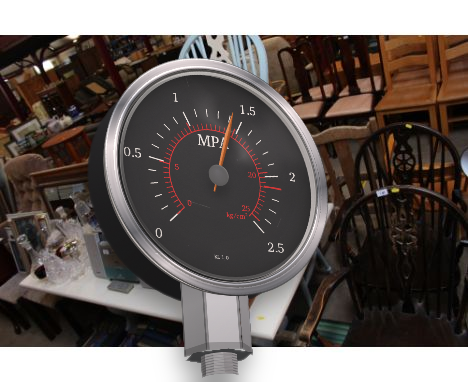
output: MPa 1.4
